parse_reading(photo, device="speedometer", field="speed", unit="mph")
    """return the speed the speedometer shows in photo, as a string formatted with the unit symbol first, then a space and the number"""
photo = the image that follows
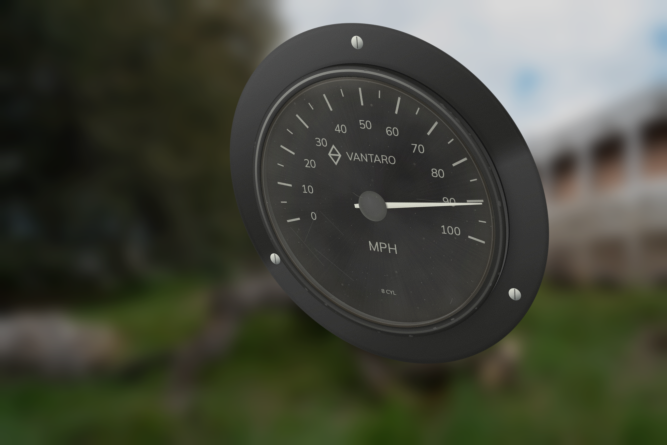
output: mph 90
